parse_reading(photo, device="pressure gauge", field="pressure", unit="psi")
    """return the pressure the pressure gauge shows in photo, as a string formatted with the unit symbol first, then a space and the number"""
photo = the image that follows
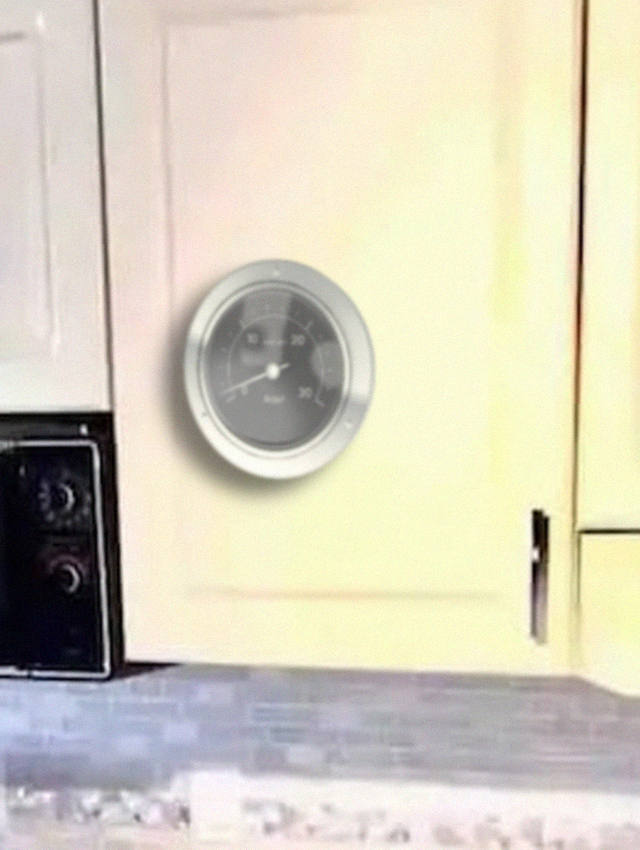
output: psi 1
